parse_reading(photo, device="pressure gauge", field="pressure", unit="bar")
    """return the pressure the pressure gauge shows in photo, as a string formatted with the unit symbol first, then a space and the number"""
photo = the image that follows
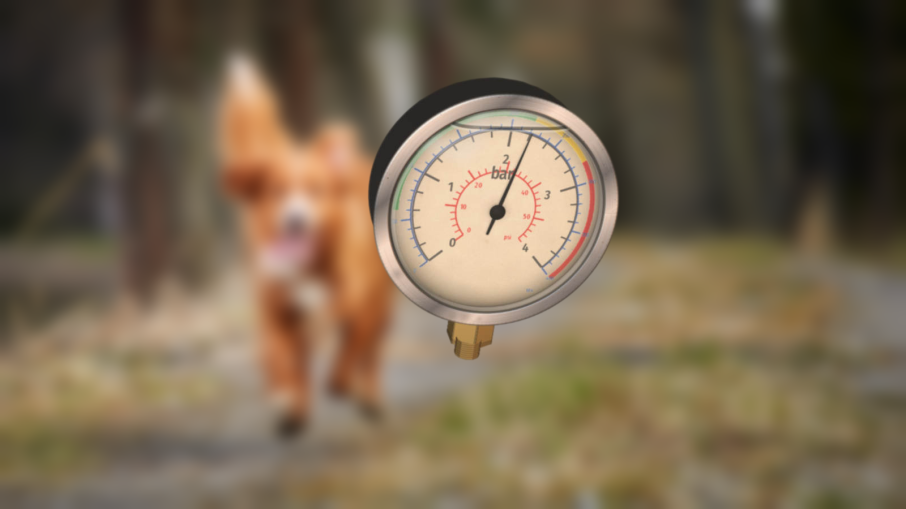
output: bar 2.2
